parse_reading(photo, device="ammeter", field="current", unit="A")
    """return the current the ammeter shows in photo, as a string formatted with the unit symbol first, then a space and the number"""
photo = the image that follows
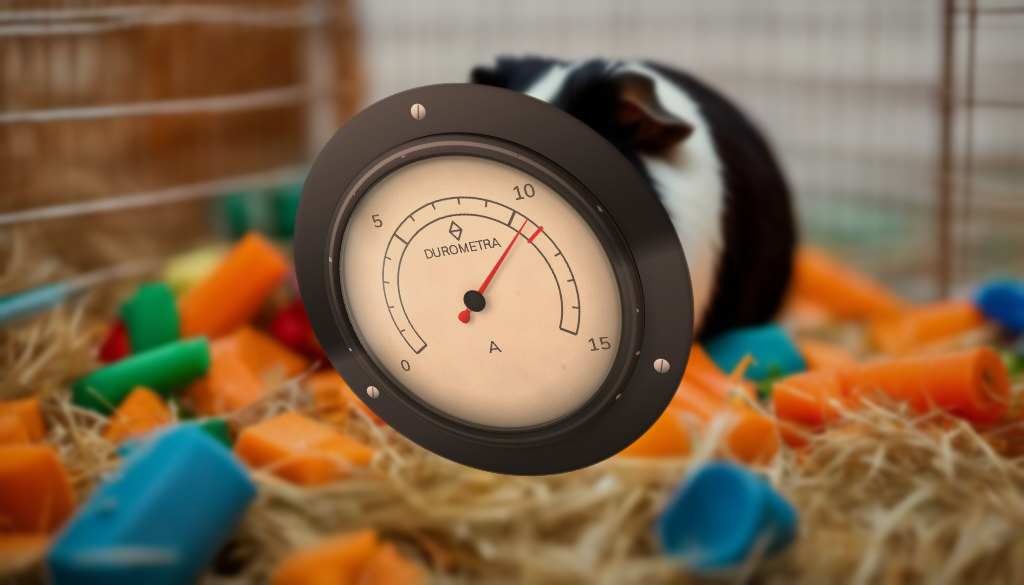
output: A 10.5
